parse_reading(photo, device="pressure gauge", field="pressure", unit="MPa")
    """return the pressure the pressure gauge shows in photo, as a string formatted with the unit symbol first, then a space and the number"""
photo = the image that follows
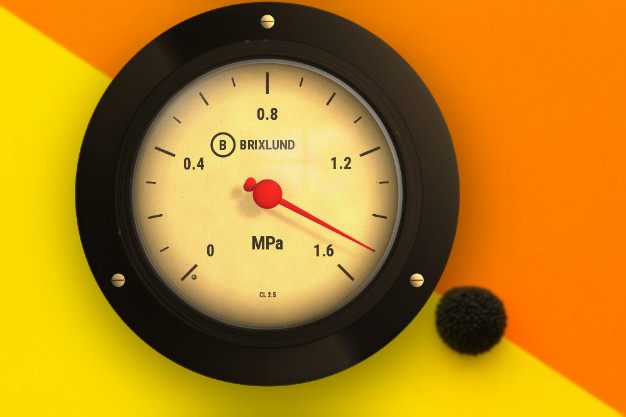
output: MPa 1.5
